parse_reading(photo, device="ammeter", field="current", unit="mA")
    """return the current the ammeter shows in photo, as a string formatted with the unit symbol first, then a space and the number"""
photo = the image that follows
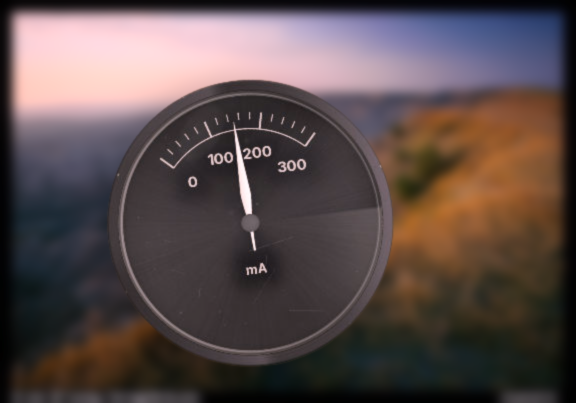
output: mA 150
